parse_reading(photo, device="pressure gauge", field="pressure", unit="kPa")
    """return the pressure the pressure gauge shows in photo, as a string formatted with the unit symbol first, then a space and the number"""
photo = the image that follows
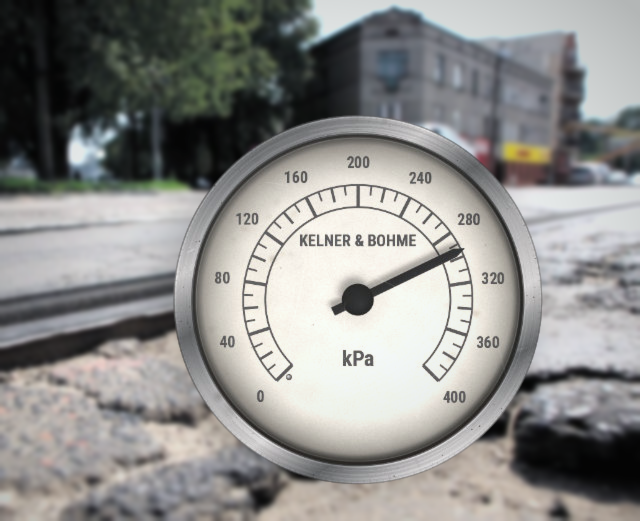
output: kPa 295
